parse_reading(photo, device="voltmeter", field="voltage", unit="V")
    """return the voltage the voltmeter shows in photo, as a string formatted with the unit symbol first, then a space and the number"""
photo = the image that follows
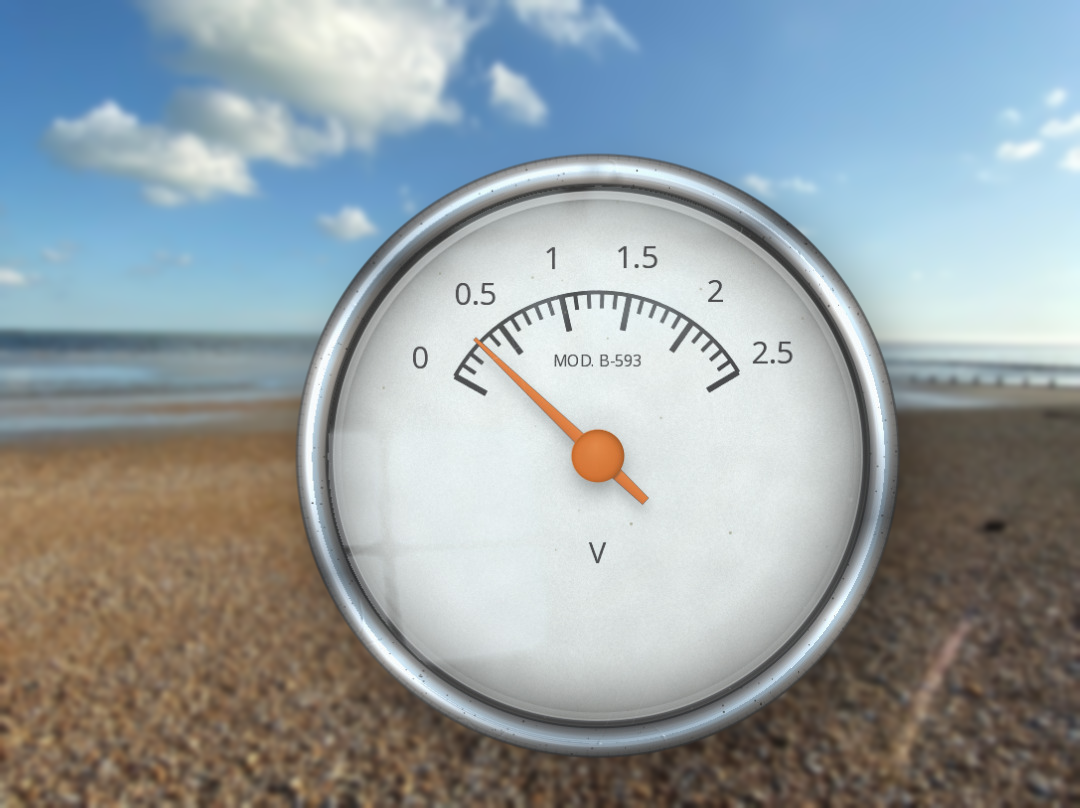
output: V 0.3
